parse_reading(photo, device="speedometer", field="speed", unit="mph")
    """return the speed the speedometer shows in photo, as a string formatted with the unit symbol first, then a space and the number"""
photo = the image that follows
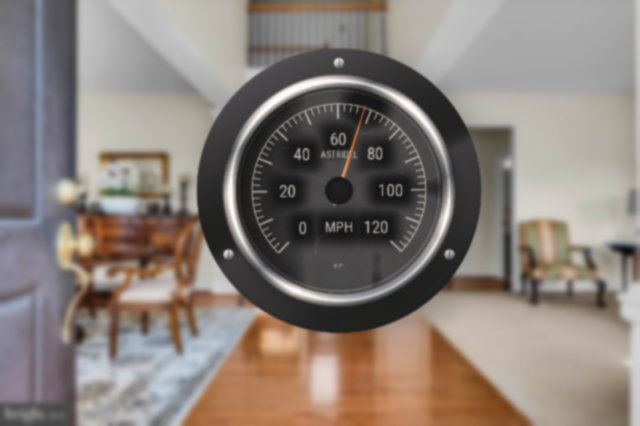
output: mph 68
